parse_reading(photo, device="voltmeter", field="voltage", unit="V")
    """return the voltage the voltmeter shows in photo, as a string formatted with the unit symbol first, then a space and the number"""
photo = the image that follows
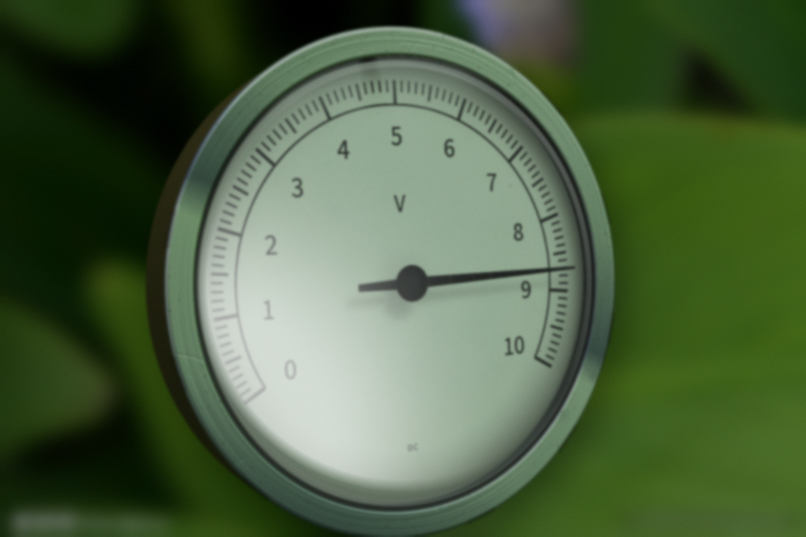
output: V 8.7
